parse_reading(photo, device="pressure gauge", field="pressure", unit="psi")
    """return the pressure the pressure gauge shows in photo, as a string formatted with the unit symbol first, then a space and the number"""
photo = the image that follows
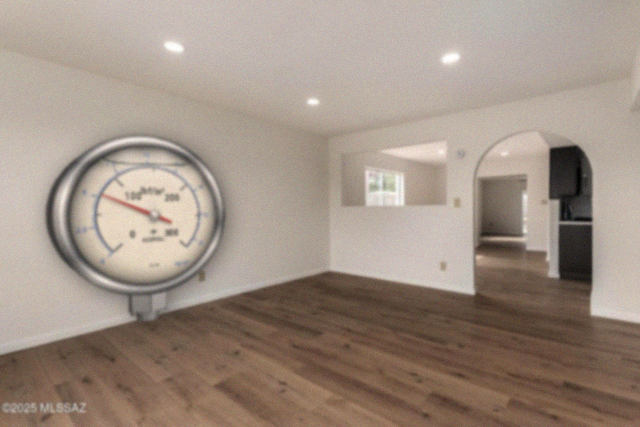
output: psi 75
